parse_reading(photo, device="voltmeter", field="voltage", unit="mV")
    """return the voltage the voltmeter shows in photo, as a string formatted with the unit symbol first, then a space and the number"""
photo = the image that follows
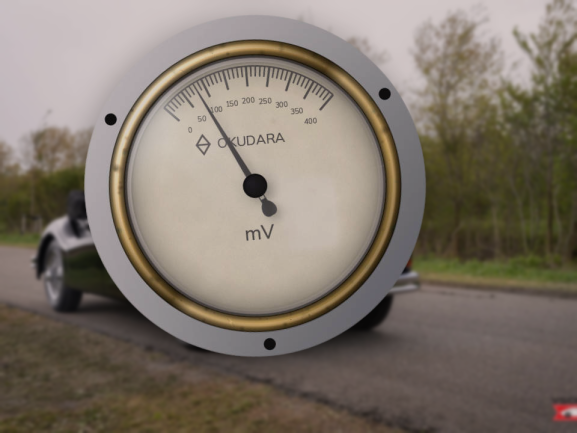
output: mV 80
